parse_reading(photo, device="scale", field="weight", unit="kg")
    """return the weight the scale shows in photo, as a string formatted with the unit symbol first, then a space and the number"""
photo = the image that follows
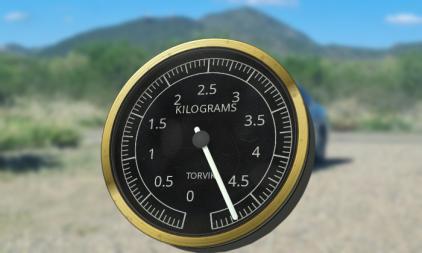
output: kg 4.75
